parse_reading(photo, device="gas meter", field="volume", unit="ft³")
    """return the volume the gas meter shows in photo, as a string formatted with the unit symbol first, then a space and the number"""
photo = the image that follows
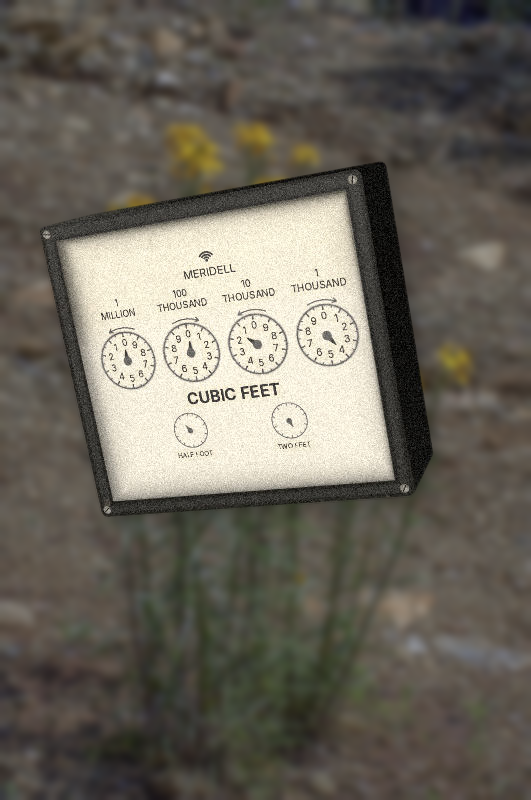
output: ft³ 1400
